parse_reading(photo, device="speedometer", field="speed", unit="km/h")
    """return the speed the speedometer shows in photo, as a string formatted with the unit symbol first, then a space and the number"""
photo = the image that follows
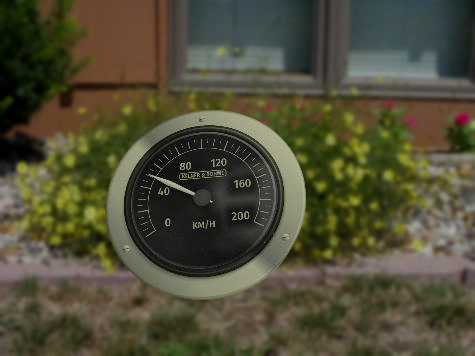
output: km/h 50
